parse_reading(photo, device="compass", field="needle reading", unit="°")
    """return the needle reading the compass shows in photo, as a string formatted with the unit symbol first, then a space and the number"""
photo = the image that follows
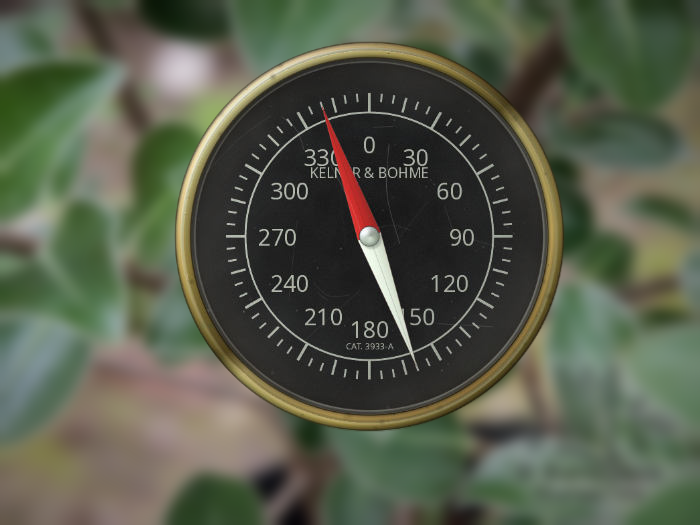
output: ° 340
